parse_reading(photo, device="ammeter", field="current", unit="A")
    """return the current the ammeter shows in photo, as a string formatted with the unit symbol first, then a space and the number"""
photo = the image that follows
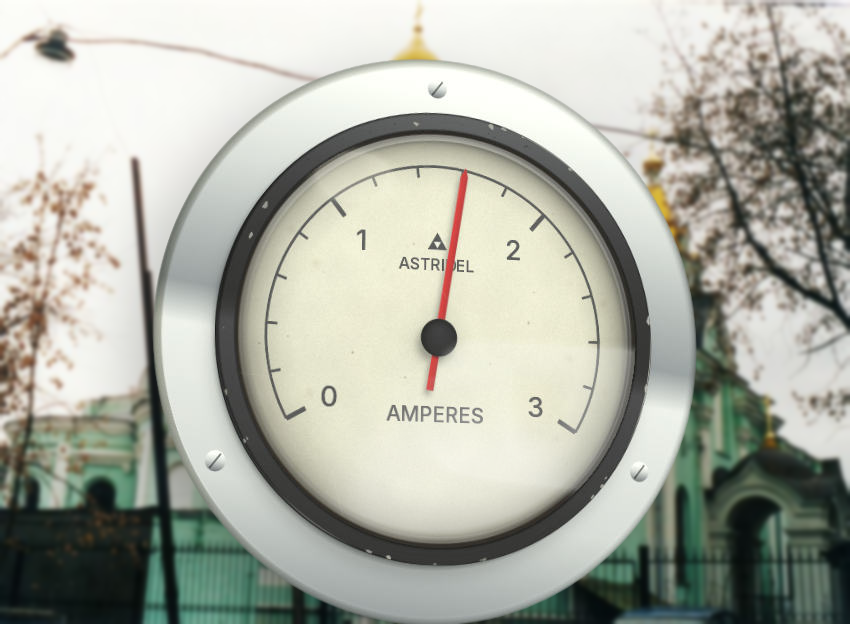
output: A 1.6
